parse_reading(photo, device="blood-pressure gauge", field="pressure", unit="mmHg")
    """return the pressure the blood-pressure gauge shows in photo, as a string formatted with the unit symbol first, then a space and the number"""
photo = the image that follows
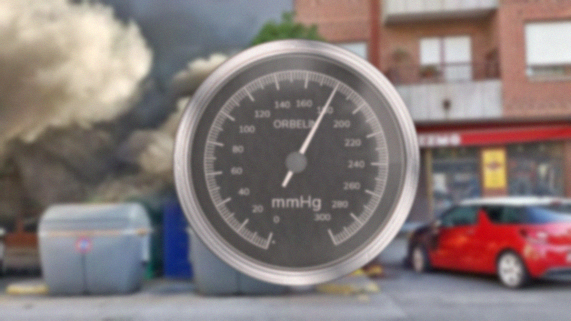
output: mmHg 180
